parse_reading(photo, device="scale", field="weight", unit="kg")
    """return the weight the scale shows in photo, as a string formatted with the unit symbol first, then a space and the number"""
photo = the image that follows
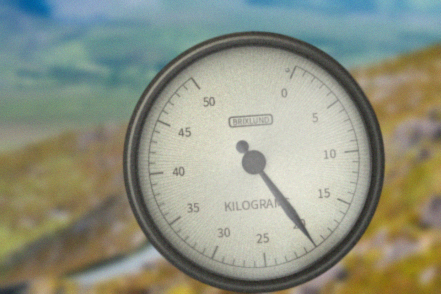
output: kg 20
